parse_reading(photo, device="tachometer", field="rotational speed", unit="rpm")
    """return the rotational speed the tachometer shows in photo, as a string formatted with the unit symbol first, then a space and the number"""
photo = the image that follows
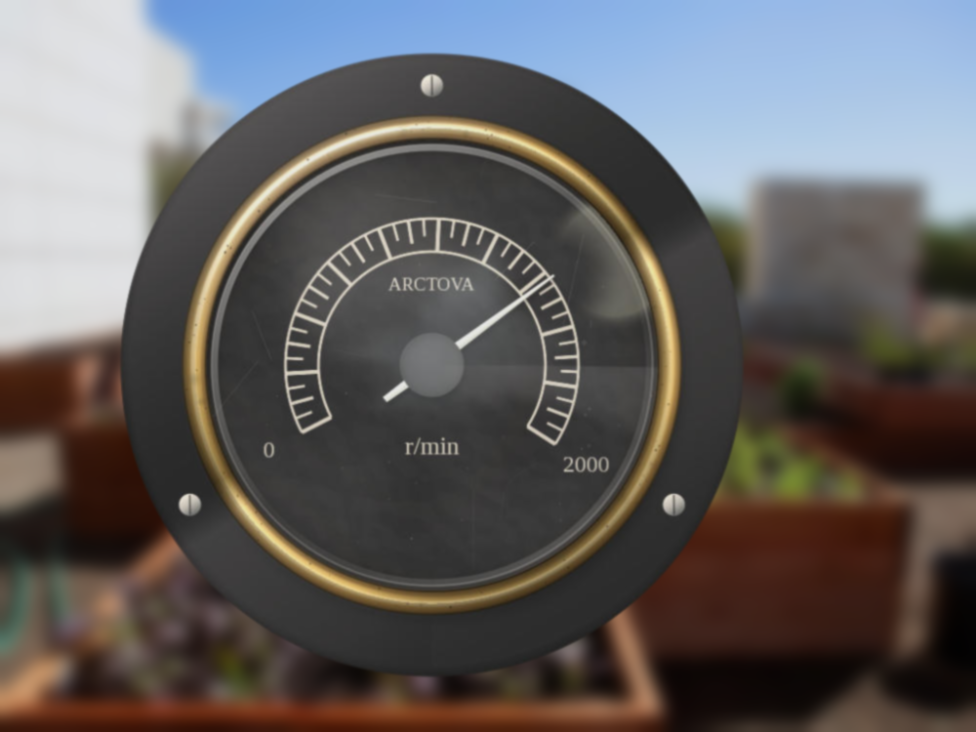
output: rpm 1425
